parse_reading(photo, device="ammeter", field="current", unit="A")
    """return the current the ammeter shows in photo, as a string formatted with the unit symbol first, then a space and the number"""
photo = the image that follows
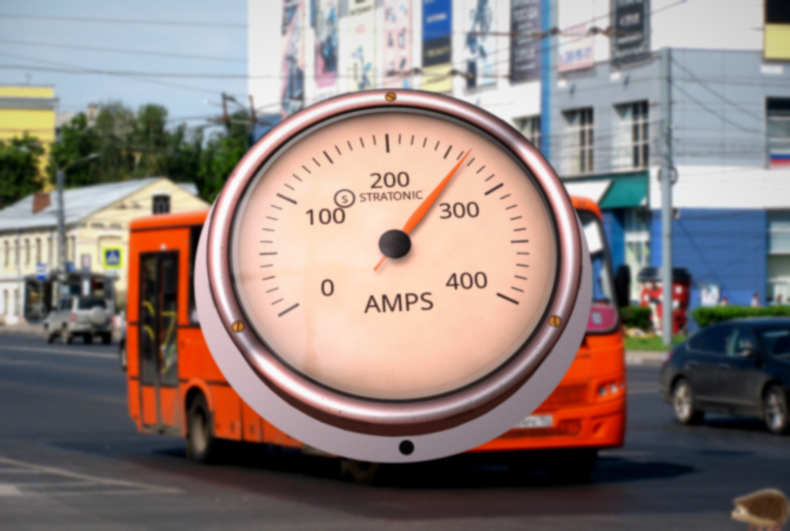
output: A 265
